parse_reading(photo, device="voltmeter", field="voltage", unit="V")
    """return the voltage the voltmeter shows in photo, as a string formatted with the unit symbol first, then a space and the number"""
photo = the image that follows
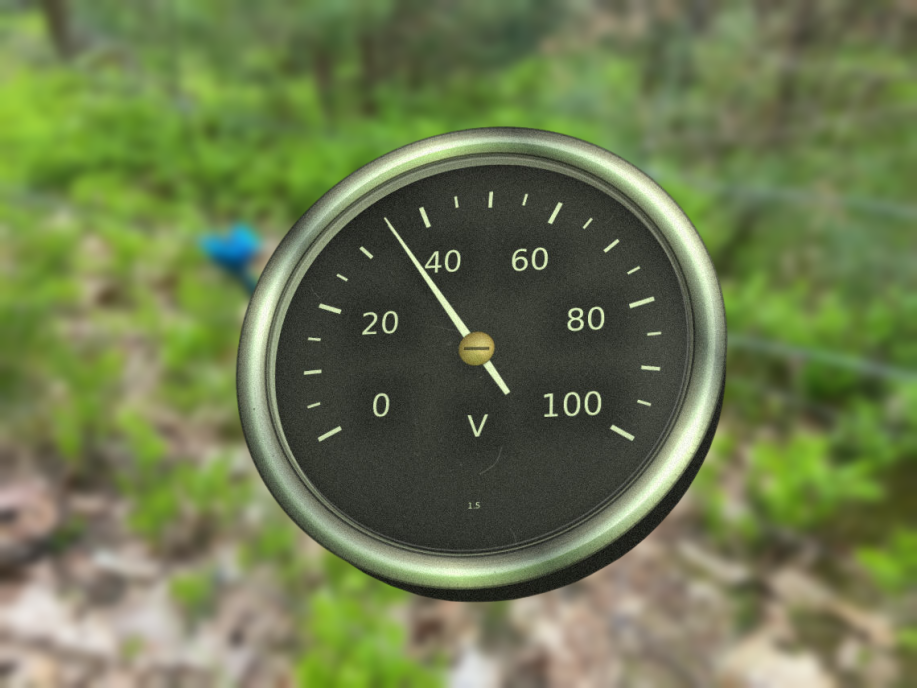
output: V 35
